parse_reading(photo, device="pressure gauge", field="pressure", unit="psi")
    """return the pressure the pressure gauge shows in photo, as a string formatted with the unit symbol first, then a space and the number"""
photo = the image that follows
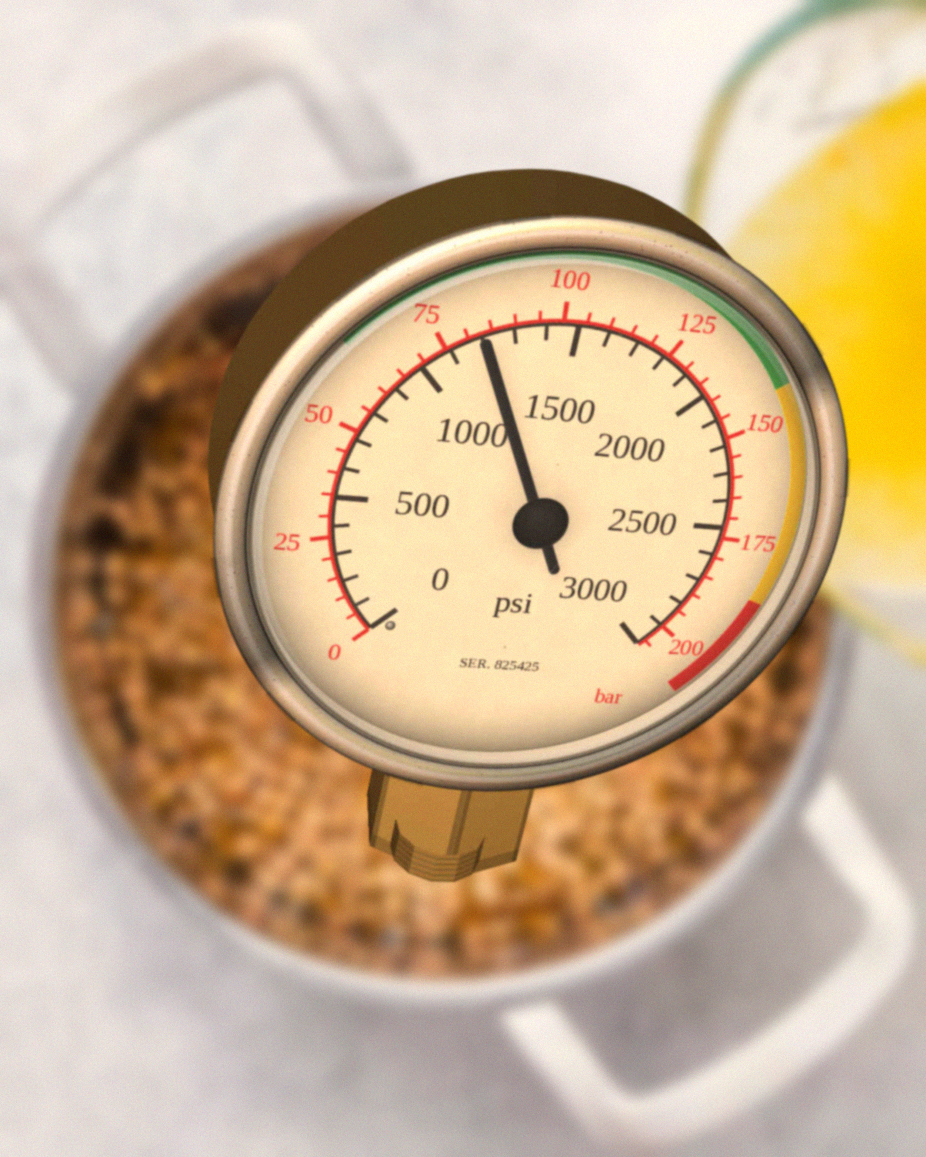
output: psi 1200
